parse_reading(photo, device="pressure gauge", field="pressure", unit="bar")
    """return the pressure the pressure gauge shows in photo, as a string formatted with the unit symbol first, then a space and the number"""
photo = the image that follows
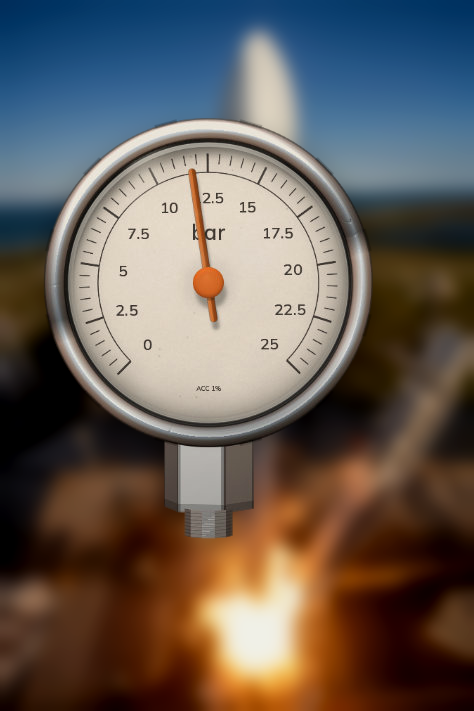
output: bar 11.75
